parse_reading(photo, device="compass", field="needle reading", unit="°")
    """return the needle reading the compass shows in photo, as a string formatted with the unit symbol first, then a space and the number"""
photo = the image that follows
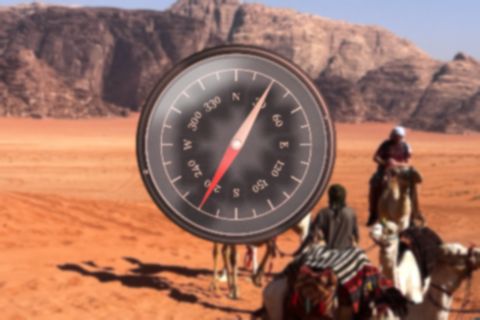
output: ° 210
